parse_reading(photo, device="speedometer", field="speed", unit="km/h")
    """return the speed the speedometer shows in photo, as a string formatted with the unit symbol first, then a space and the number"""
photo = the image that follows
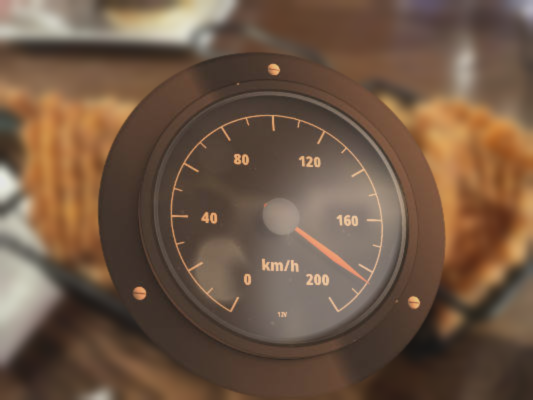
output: km/h 185
